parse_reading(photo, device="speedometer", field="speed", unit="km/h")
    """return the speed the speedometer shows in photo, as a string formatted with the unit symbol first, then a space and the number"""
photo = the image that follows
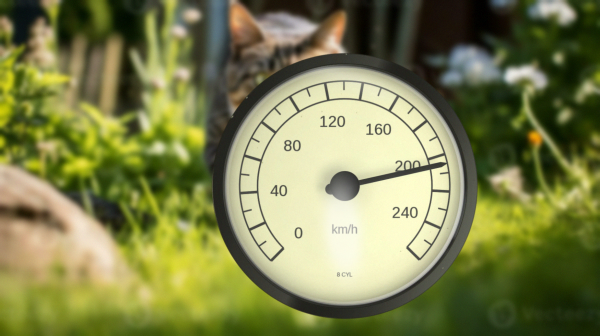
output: km/h 205
